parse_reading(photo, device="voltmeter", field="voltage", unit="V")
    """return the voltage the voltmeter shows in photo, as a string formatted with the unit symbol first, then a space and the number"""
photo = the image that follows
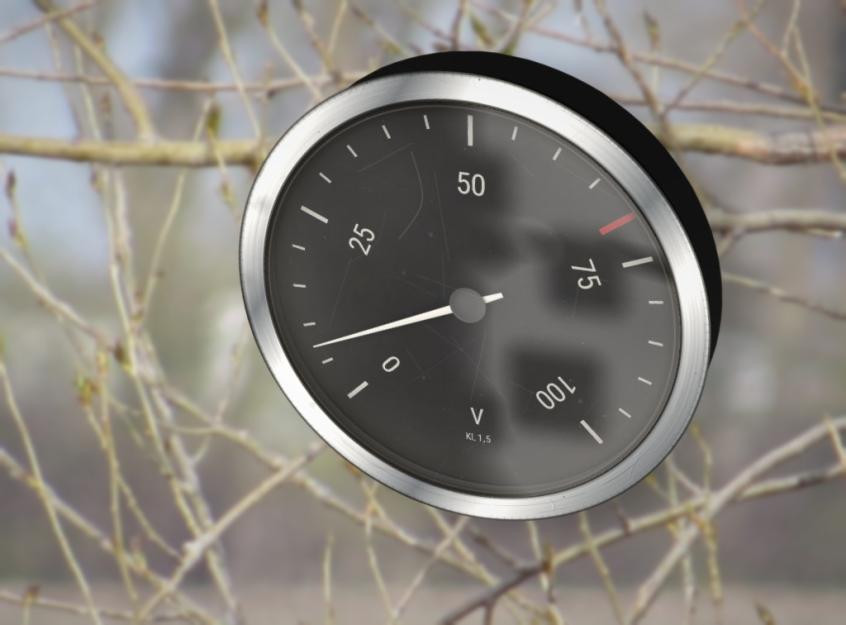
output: V 7.5
